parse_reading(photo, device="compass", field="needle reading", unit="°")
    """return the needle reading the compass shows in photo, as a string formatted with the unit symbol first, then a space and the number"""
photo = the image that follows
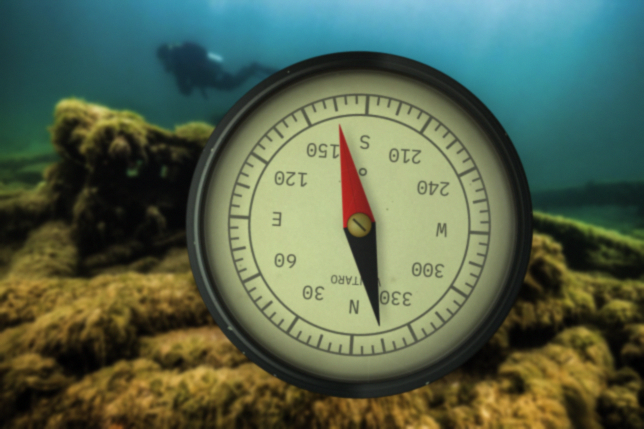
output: ° 165
